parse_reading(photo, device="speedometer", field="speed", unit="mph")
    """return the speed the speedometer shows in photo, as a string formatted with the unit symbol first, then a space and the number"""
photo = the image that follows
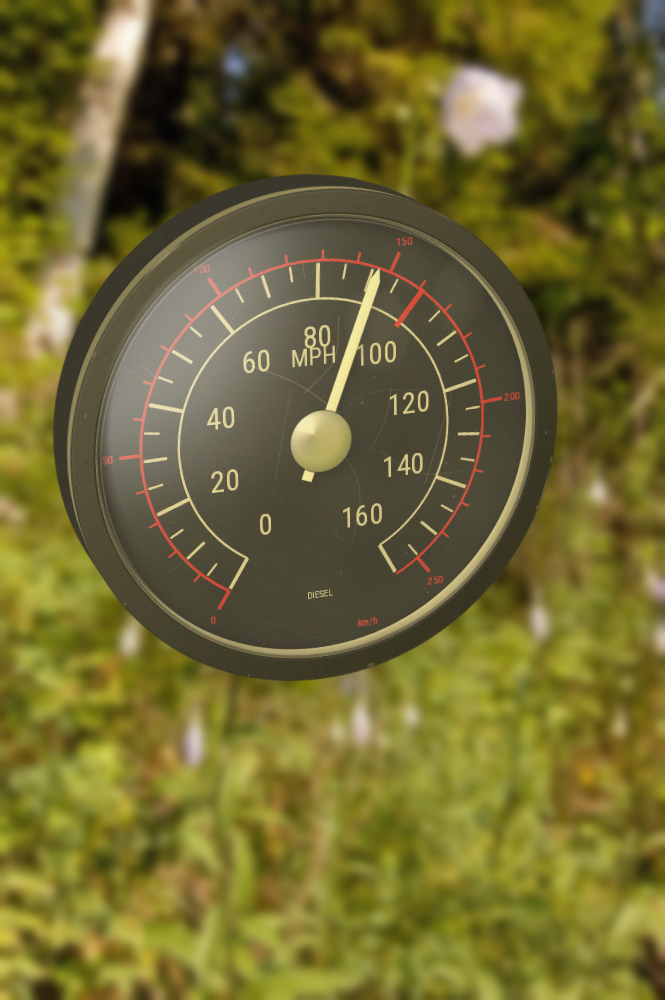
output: mph 90
